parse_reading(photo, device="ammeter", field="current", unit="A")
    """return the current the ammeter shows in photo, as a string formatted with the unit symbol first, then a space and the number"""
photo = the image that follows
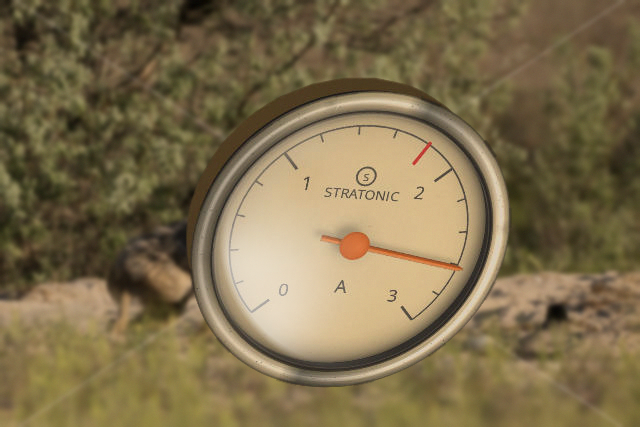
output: A 2.6
